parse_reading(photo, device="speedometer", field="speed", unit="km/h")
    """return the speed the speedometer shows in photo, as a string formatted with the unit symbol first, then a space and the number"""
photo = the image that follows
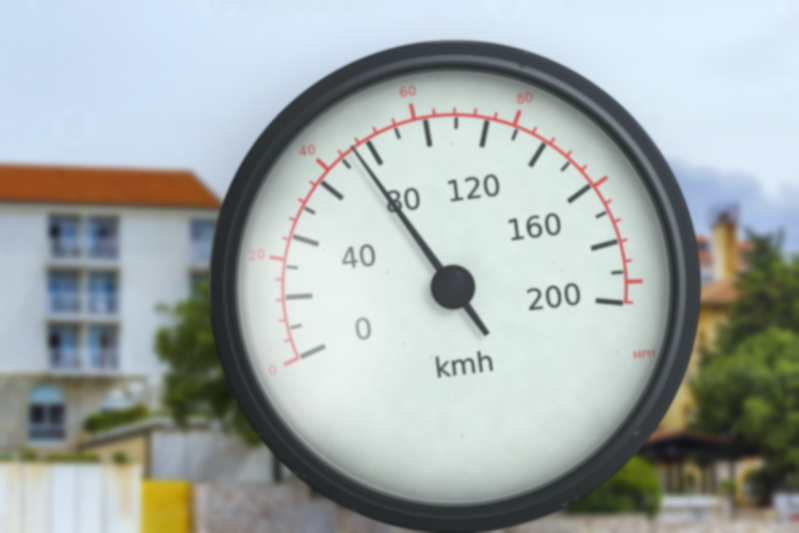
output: km/h 75
